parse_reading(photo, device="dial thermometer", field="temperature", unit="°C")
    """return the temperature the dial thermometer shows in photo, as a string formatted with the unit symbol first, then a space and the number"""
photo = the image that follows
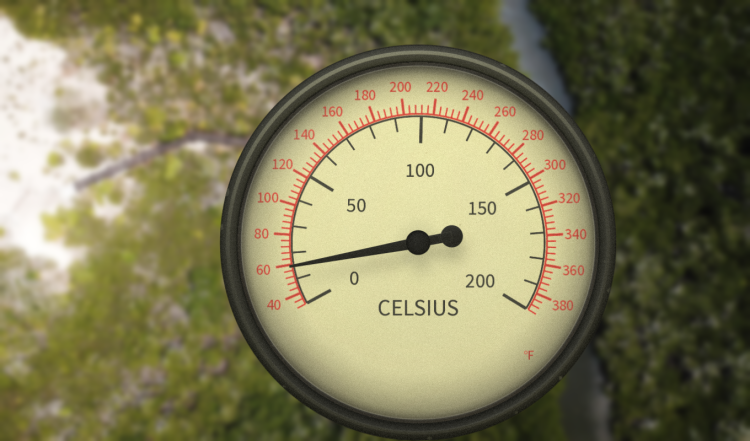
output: °C 15
